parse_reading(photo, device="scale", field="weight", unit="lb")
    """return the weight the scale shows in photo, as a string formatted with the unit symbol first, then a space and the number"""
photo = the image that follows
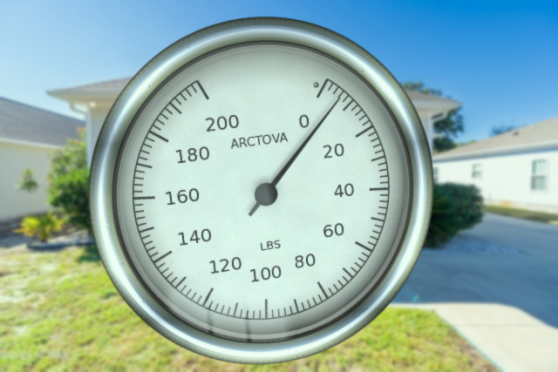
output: lb 6
